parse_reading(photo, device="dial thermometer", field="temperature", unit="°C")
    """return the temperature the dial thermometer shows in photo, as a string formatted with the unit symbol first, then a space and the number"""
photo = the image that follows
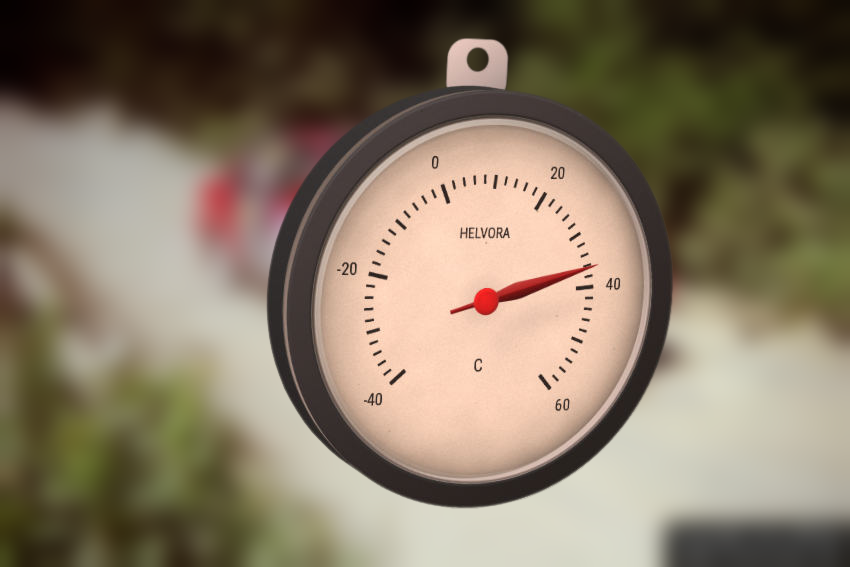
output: °C 36
